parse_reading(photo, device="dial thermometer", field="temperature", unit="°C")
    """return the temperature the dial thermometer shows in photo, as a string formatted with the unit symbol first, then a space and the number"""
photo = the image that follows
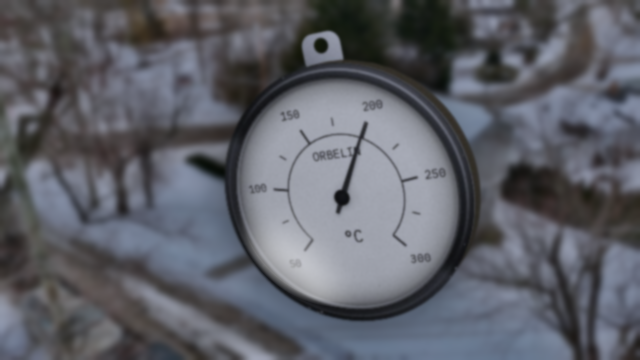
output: °C 200
